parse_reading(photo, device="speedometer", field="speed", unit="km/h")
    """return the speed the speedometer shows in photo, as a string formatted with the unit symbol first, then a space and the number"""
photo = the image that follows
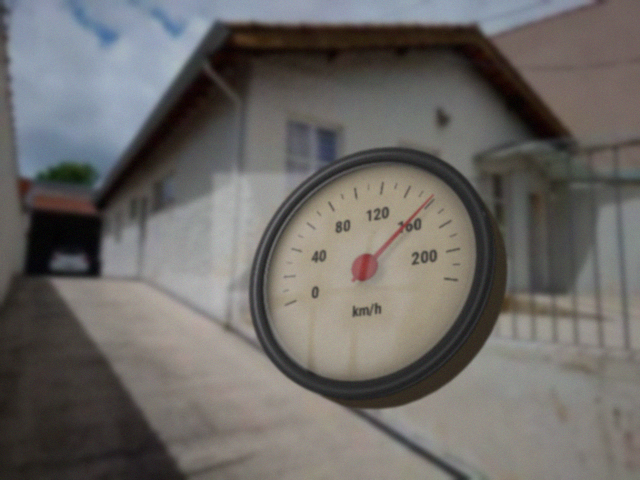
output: km/h 160
